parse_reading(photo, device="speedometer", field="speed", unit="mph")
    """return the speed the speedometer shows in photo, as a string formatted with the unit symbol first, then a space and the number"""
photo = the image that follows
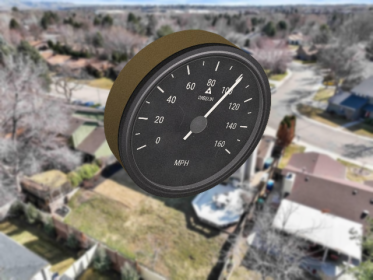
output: mph 100
